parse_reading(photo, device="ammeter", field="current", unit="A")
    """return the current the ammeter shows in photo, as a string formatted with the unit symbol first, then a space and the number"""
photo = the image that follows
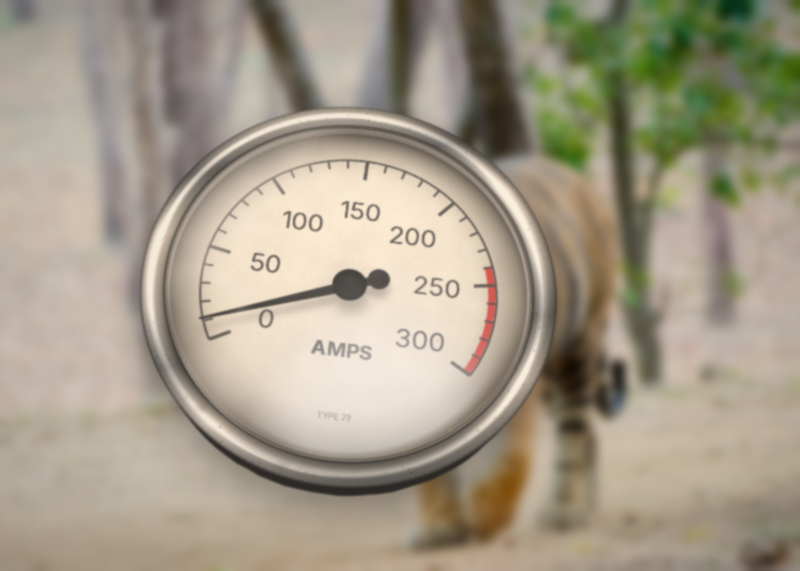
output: A 10
